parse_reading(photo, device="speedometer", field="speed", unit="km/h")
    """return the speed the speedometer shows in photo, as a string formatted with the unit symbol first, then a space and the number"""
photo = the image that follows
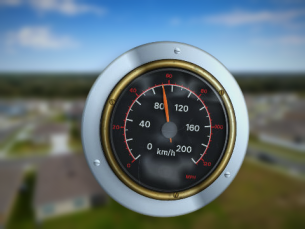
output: km/h 90
